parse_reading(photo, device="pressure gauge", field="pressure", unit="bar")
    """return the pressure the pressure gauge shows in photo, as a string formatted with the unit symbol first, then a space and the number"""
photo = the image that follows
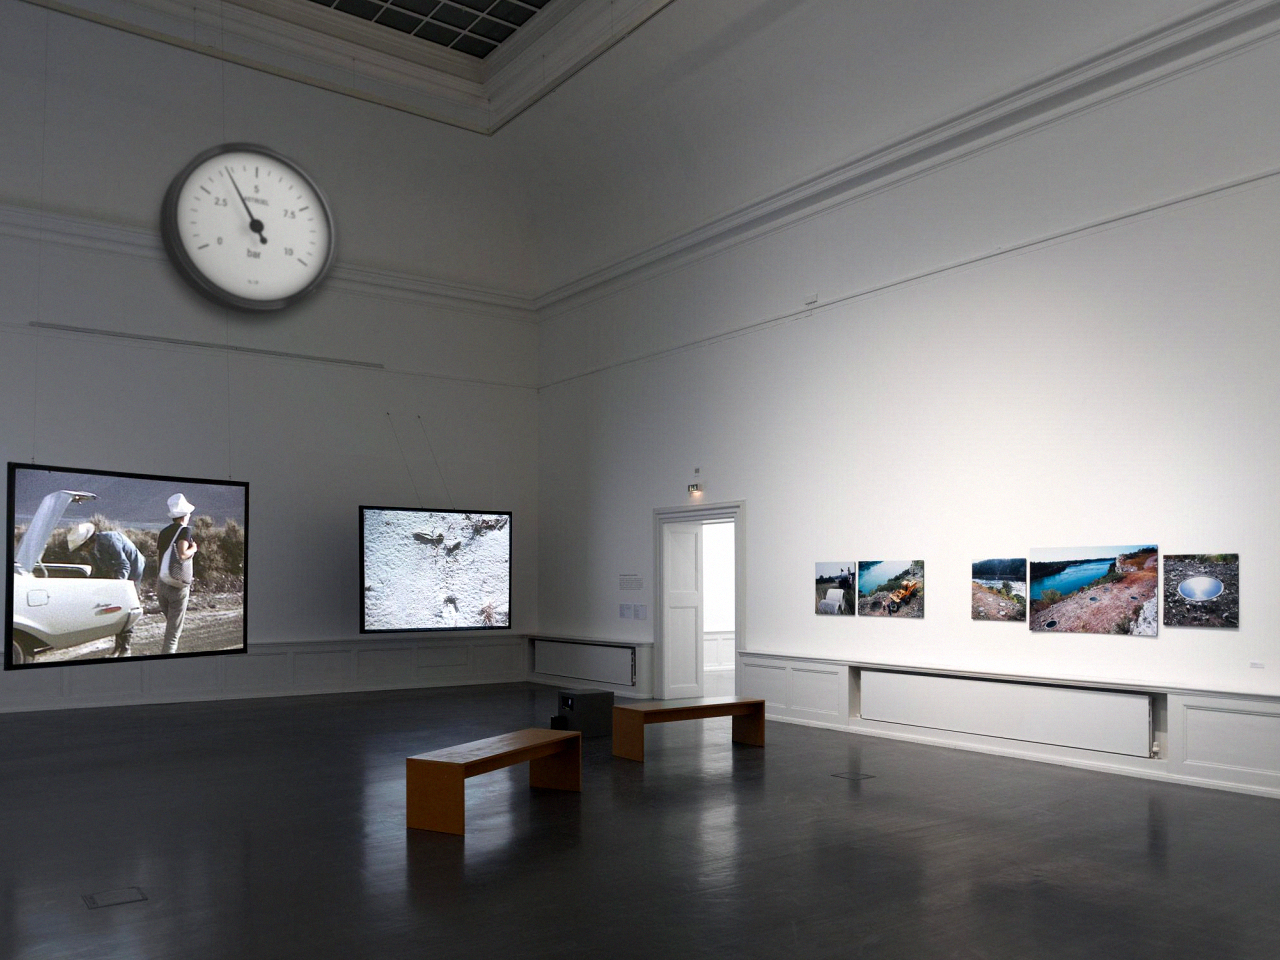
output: bar 3.75
